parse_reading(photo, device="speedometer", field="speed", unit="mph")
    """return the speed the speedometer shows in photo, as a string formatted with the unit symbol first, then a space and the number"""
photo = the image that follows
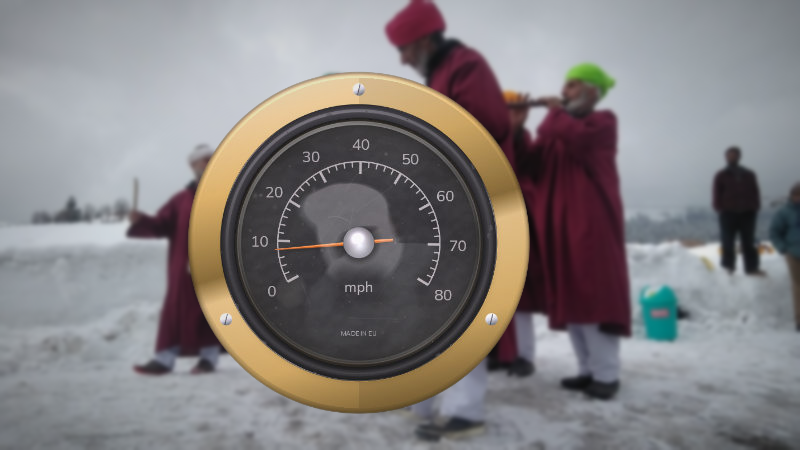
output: mph 8
